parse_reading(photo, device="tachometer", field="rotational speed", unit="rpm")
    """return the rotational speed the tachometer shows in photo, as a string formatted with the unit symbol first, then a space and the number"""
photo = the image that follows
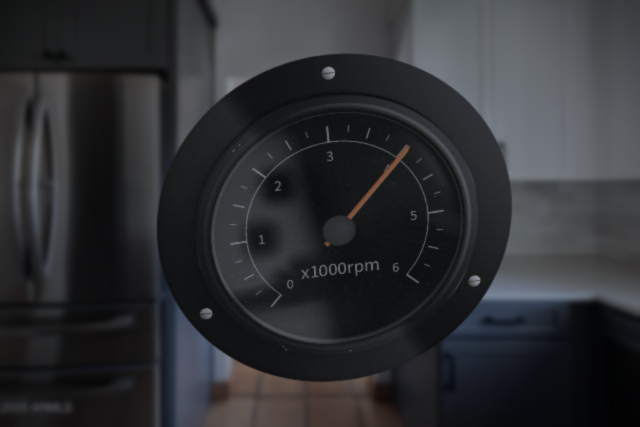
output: rpm 4000
